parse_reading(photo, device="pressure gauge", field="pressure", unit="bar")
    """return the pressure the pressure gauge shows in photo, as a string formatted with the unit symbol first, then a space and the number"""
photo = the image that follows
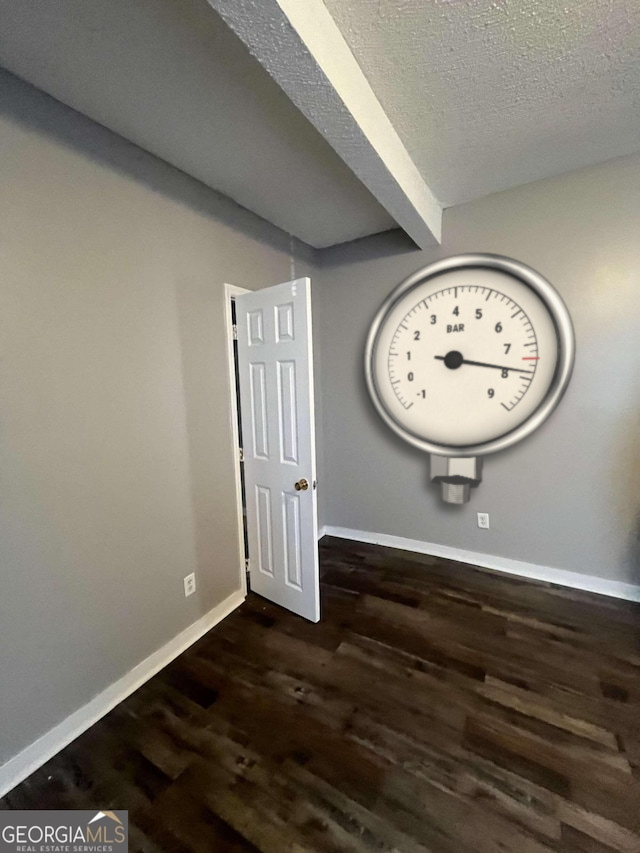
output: bar 7.8
